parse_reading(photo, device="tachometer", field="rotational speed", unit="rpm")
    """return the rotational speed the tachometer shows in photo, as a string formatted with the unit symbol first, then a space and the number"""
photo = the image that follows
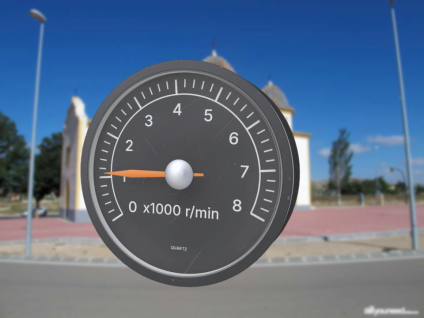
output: rpm 1100
